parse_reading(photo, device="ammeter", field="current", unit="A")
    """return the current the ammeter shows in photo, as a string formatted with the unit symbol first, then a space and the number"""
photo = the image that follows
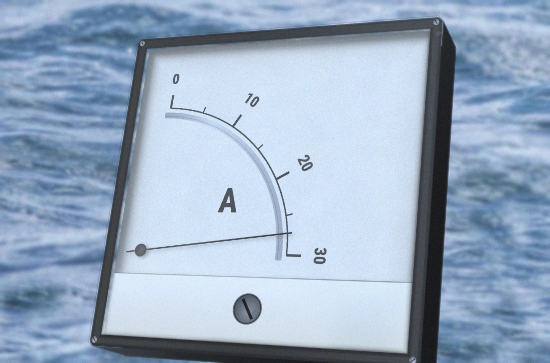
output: A 27.5
